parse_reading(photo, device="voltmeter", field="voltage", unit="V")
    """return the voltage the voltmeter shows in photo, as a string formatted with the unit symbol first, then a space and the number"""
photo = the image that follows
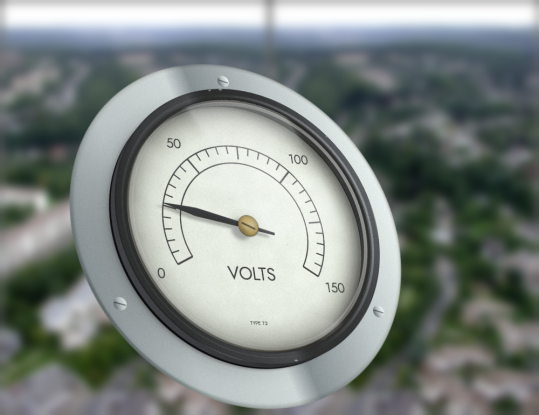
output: V 25
